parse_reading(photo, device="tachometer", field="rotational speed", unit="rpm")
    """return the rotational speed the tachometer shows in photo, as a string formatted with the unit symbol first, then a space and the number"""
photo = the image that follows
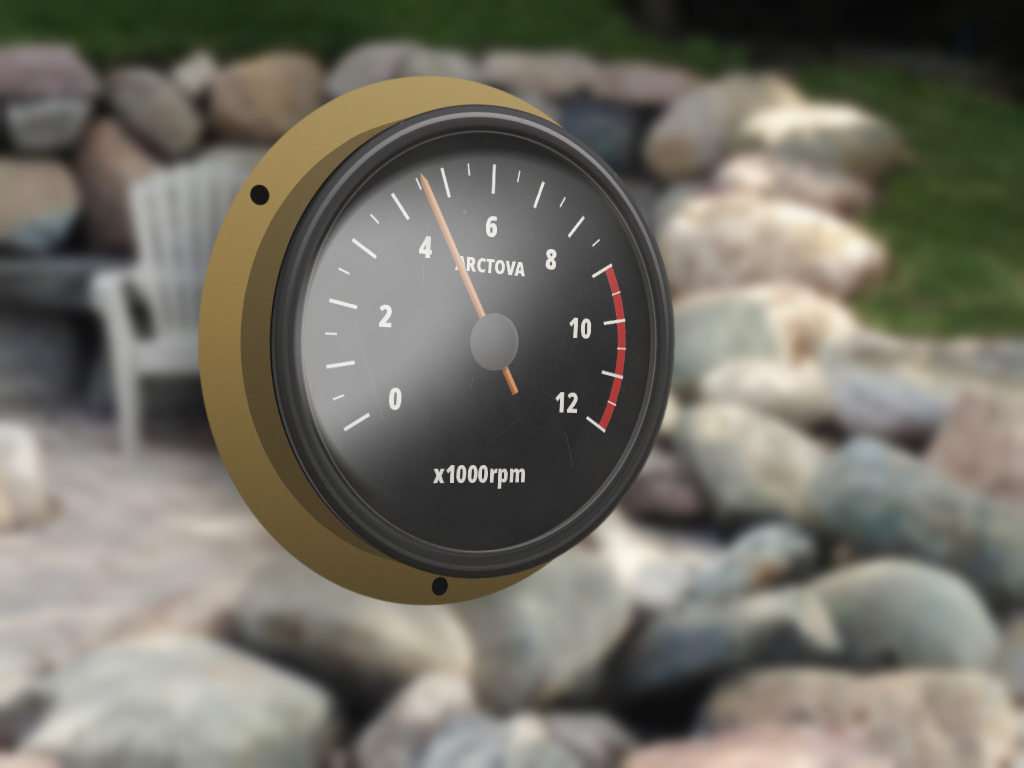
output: rpm 4500
